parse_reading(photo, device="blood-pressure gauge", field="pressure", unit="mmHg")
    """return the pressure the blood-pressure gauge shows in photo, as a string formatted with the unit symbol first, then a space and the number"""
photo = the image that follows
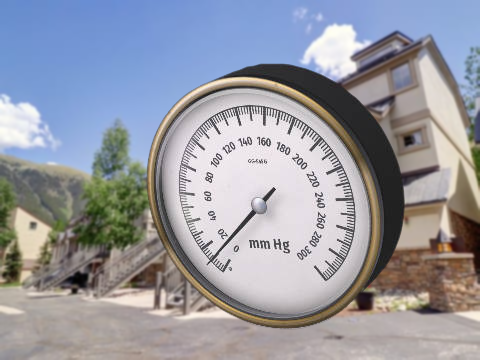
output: mmHg 10
